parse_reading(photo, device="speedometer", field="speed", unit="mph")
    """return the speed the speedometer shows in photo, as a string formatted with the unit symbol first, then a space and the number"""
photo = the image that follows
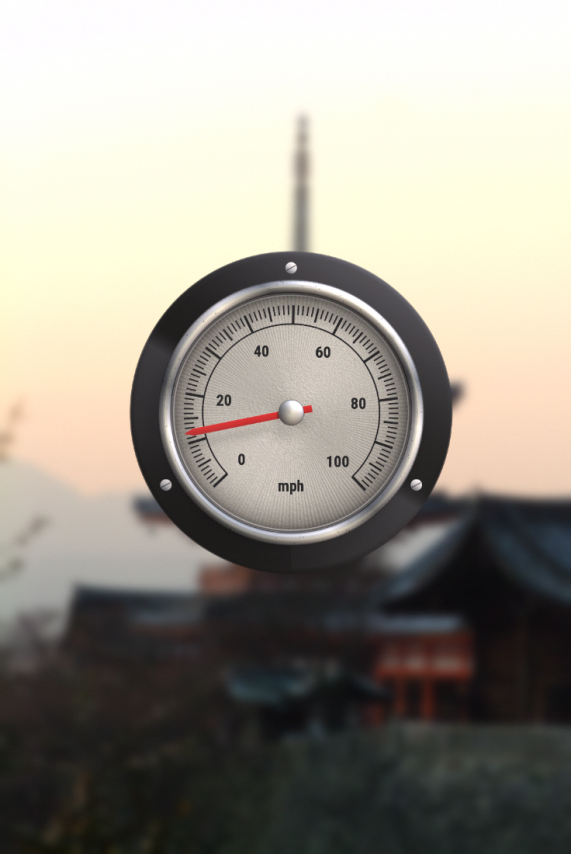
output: mph 12
